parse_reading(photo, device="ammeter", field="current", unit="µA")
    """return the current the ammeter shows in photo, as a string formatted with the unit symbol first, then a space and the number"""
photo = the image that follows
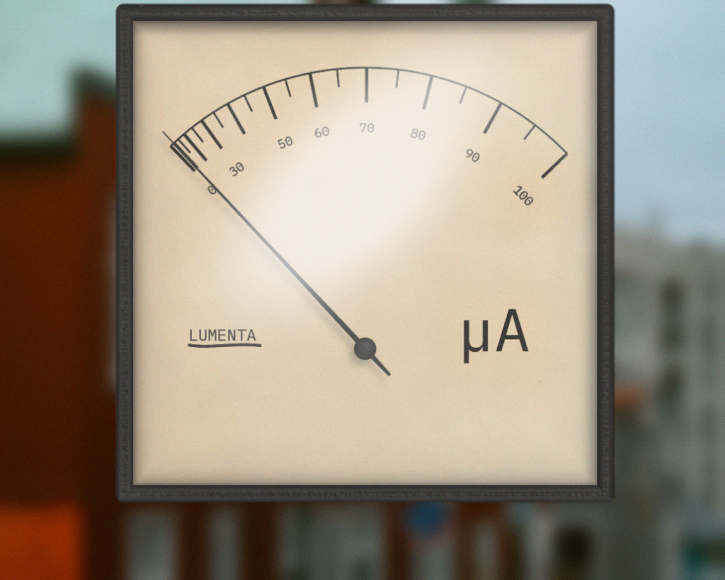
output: µA 10
